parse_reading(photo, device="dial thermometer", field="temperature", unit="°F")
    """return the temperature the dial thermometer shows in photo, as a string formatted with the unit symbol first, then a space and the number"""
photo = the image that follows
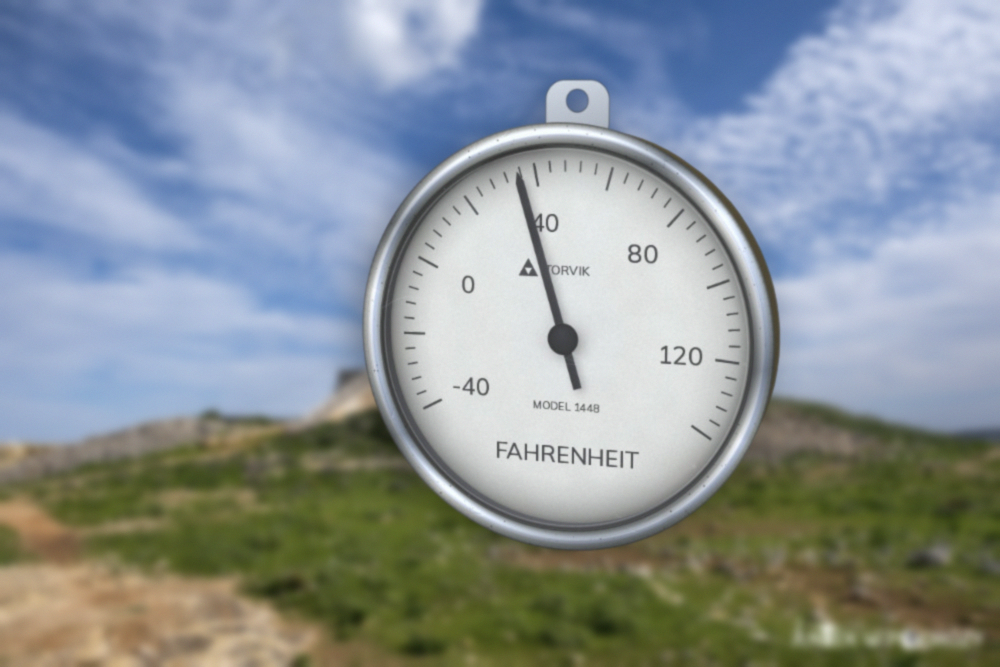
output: °F 36
